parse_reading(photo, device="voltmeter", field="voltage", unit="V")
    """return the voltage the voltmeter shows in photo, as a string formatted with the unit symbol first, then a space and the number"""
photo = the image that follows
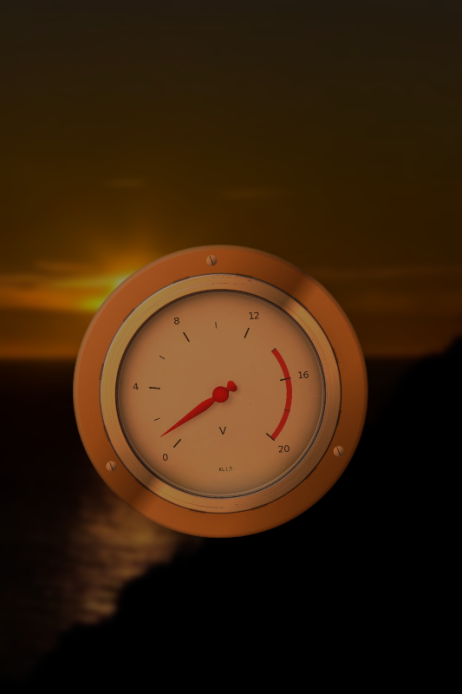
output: V 1
